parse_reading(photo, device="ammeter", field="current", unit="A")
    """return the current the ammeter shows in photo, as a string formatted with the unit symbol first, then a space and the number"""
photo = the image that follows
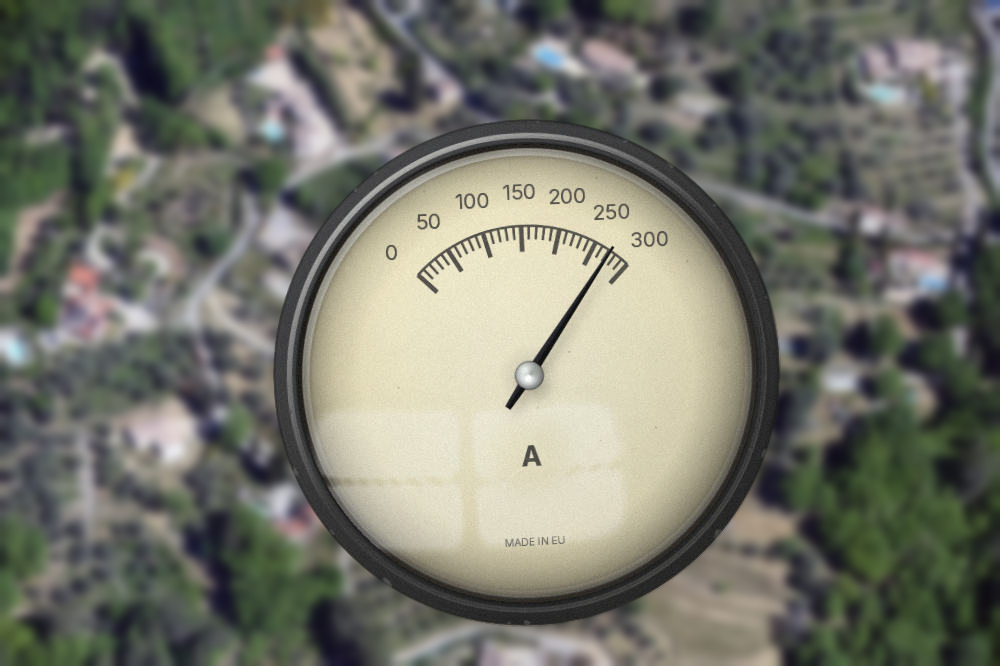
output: A 270
